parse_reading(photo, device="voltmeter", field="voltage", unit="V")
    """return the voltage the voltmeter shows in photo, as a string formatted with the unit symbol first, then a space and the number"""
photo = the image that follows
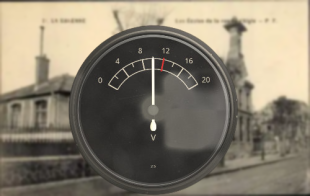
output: V 10
